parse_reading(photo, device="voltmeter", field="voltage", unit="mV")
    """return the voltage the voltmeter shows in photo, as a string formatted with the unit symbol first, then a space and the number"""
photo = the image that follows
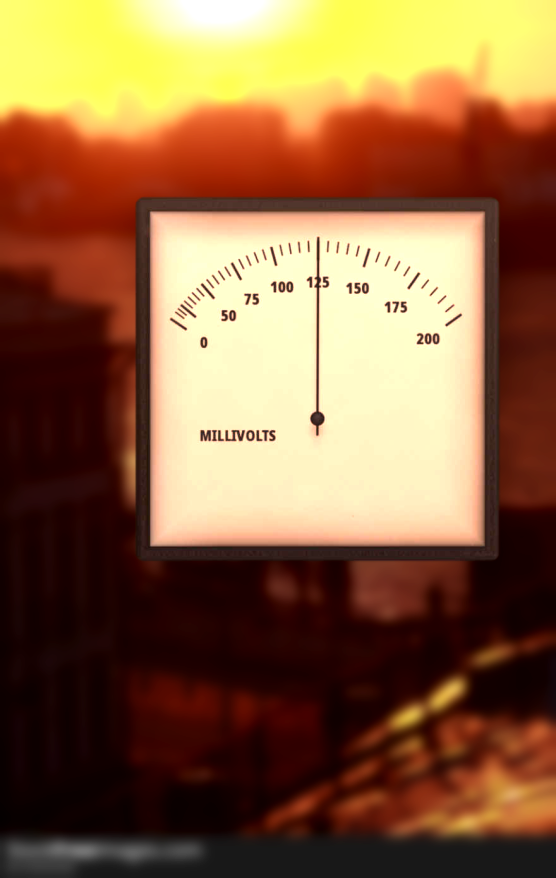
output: mV 125
